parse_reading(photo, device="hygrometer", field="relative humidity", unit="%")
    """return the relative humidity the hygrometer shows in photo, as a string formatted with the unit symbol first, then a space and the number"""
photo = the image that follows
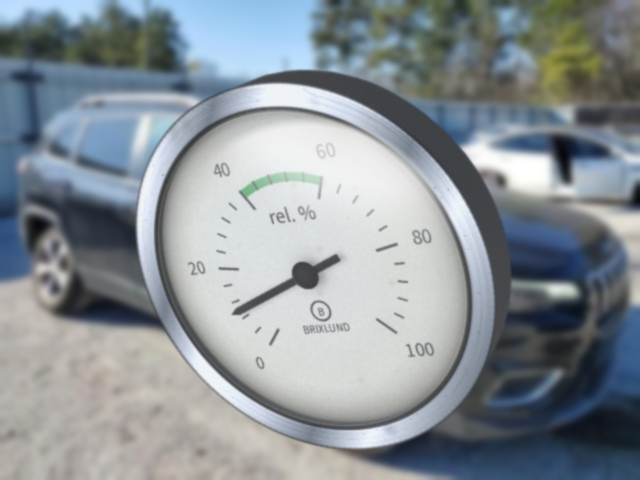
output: % 10
